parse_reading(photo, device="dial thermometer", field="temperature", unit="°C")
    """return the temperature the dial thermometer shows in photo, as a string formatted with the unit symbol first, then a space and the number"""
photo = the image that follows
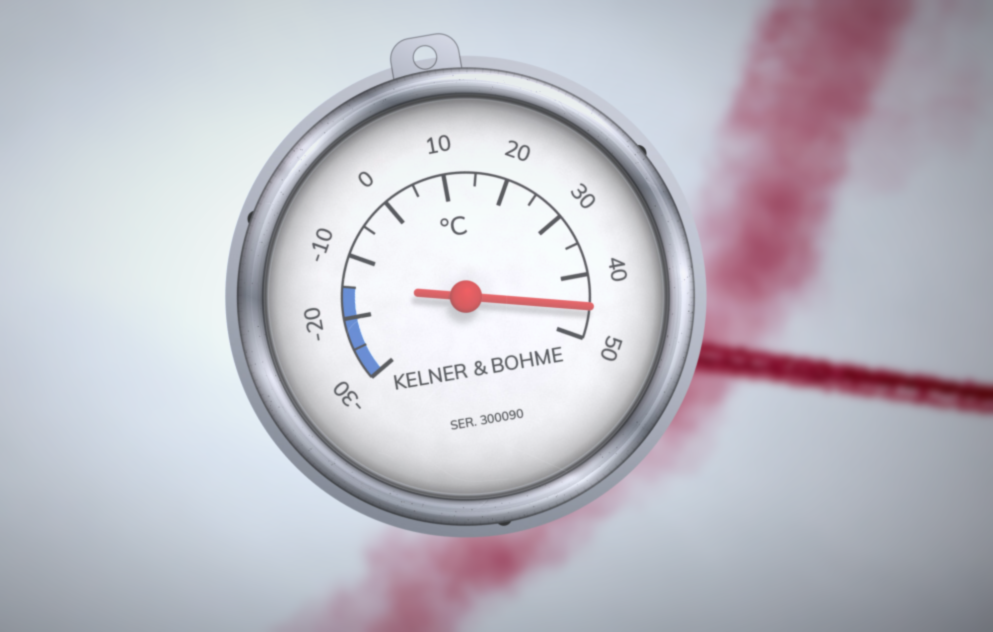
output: °C 45
